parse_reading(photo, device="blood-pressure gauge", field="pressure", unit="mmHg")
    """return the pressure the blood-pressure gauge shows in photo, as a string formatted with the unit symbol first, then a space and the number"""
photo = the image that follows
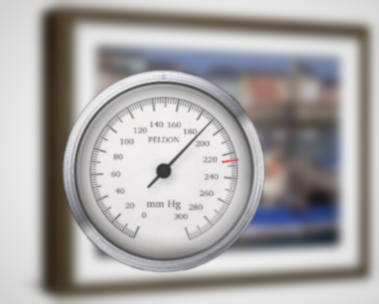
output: mmHg 190
